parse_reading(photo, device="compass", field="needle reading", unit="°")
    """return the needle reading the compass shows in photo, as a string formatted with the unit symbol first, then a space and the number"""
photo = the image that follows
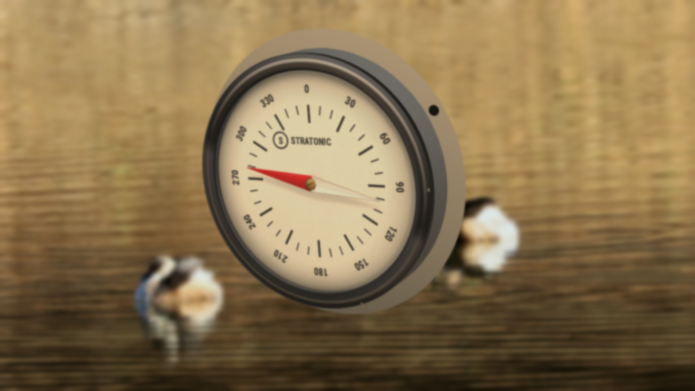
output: ° 280
